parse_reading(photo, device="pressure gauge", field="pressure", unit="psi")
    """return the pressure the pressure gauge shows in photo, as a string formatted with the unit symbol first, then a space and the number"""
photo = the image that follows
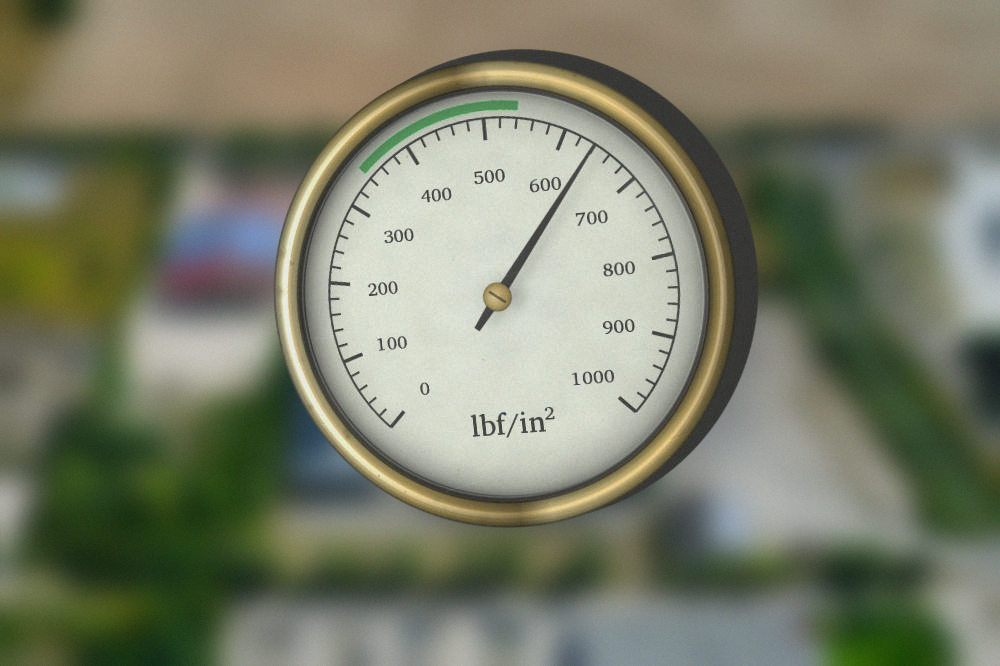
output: psi 640
